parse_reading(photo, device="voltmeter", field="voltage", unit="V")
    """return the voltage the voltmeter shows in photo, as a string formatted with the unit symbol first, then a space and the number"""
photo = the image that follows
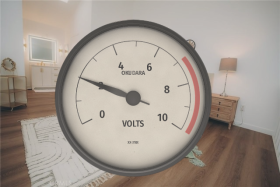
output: V 2
